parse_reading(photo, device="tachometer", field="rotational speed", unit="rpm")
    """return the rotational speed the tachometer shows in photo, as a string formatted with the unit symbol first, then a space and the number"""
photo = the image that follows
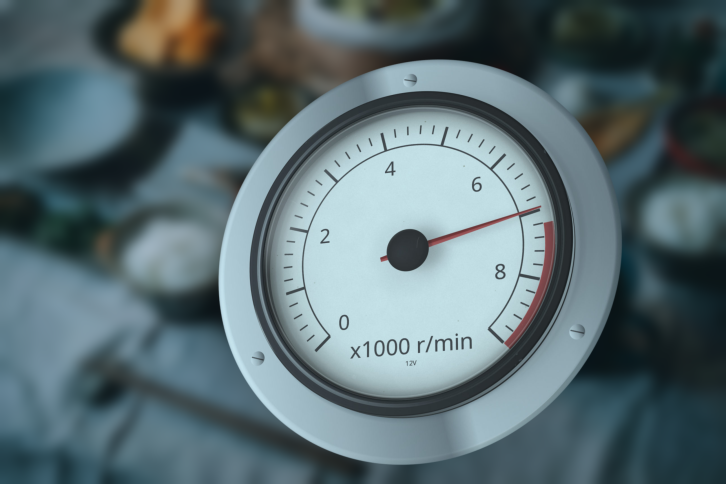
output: rpm 7000
